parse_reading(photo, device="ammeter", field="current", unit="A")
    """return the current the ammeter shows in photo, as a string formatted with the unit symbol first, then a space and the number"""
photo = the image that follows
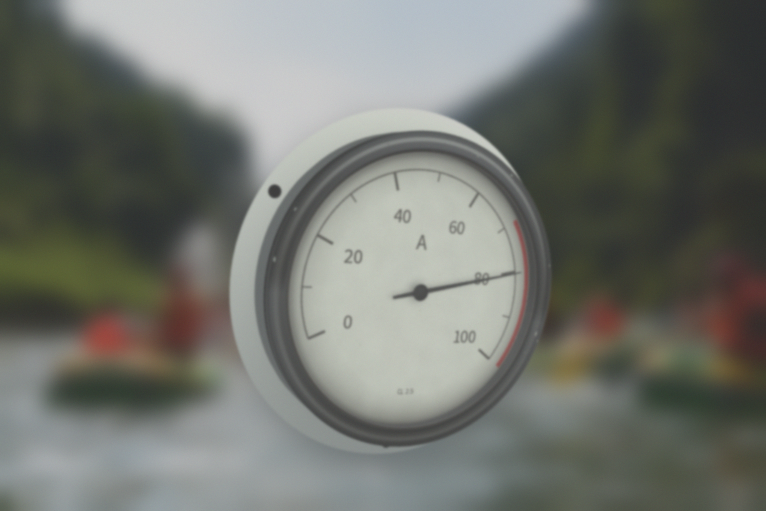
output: A 80
